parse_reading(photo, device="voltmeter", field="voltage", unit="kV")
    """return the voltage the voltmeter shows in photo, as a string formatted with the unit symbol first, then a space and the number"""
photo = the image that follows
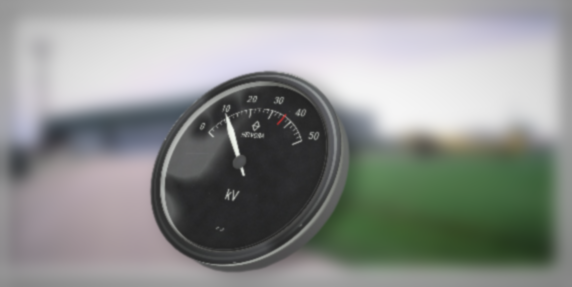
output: kV 10
